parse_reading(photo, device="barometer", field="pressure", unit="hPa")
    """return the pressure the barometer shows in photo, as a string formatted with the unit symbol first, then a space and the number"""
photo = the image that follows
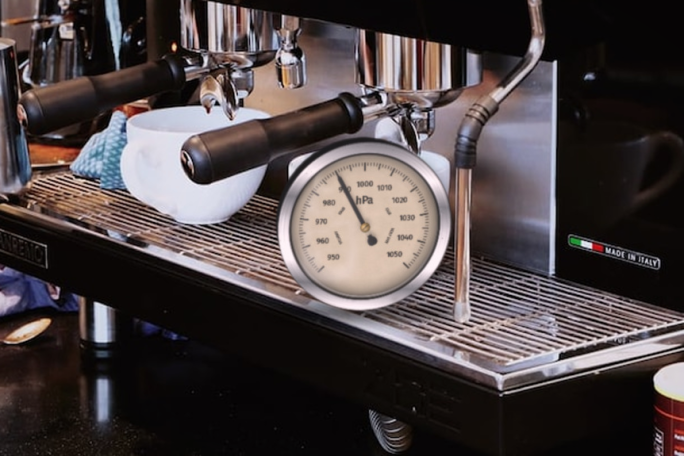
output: hPa 990
